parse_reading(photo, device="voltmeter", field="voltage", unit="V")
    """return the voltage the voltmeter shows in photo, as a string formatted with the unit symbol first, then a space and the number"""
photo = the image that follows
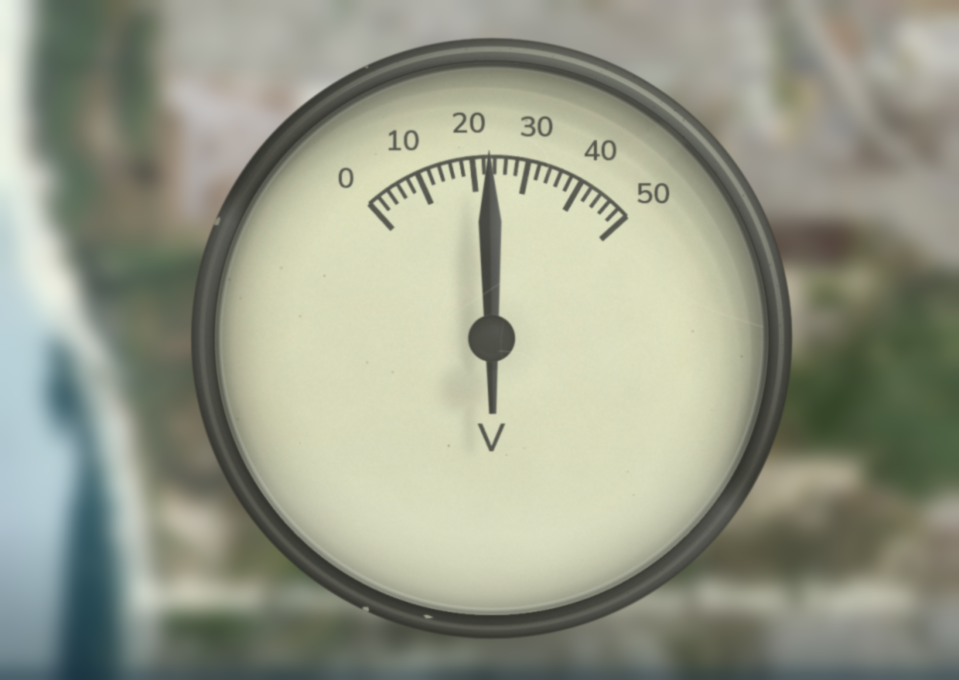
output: V 23
